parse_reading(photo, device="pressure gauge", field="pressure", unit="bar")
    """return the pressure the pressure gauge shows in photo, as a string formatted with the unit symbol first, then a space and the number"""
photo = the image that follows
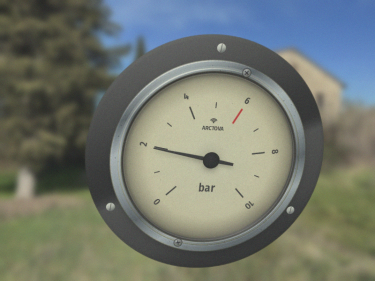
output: bar 2
